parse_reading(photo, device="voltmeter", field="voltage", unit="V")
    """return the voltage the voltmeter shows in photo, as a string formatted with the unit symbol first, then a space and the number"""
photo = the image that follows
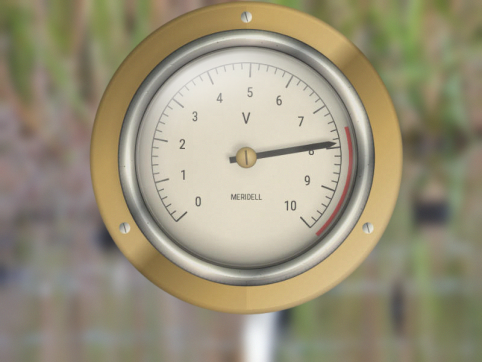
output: V 7.9
